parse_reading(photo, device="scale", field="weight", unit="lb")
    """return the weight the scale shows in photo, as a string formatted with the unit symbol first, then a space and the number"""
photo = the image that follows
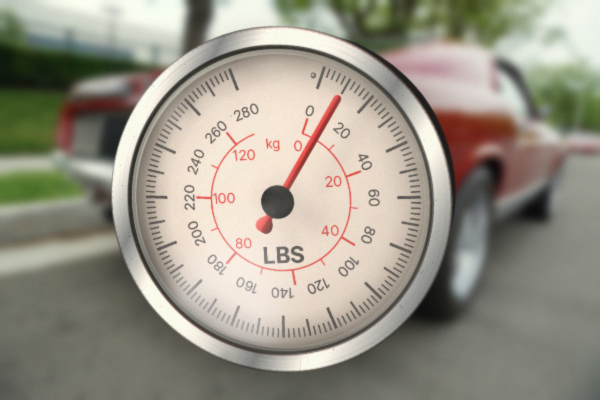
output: lb 10
